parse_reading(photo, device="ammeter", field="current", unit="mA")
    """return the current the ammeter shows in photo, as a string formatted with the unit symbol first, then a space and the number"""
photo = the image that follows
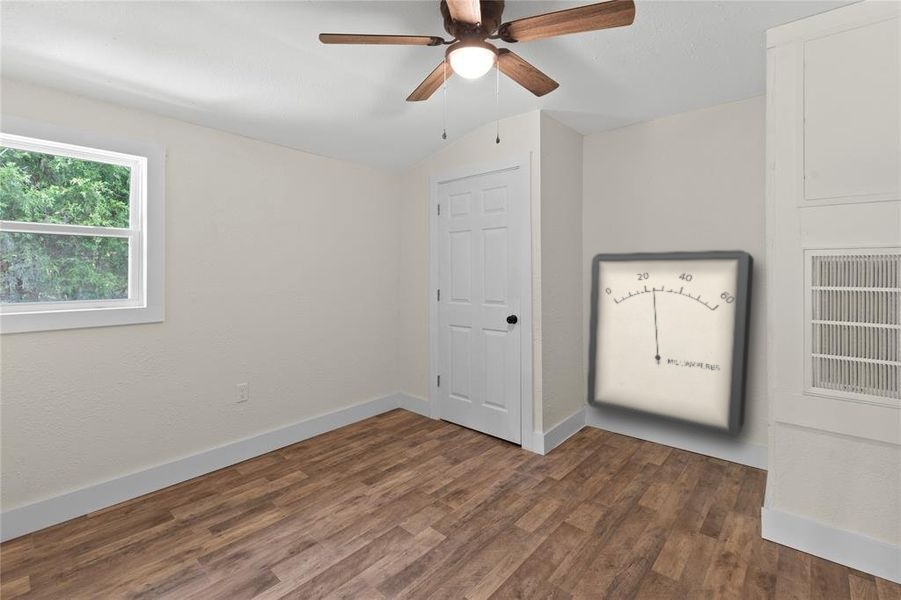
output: mA 25
